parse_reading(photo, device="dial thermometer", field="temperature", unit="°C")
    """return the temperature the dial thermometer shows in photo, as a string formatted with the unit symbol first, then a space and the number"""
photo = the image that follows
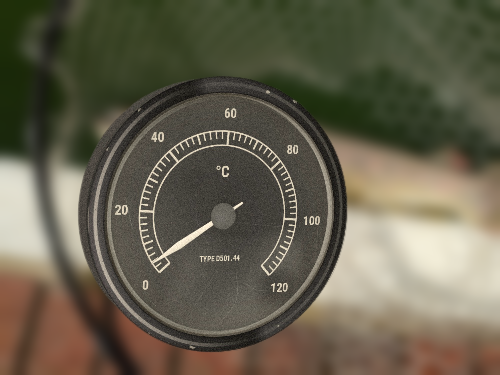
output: °C 4
